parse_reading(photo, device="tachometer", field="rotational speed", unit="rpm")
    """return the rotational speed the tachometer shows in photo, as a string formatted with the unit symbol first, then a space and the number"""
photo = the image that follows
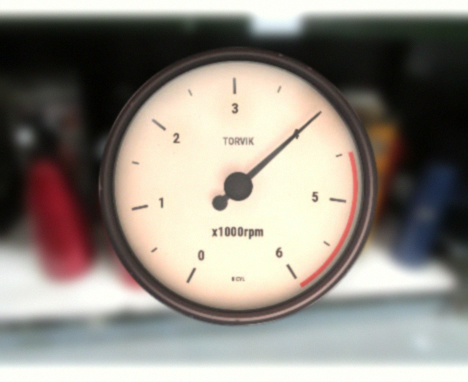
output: rpm 4000
